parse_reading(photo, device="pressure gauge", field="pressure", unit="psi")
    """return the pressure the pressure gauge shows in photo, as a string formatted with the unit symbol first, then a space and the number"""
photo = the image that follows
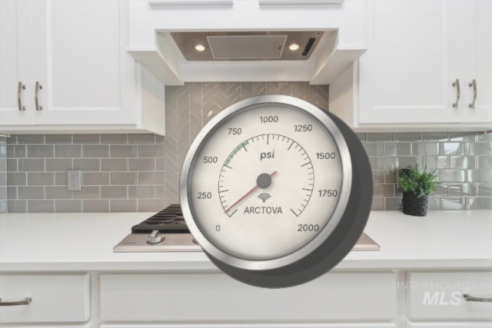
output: psi 50
